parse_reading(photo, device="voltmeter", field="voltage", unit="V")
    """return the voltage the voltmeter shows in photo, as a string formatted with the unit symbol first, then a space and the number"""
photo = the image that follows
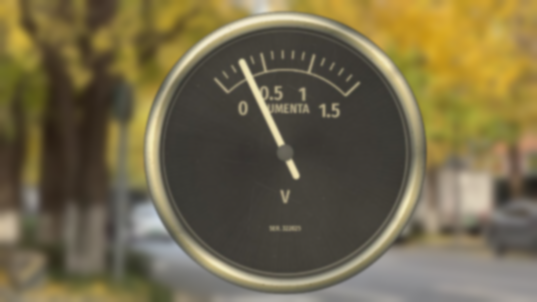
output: V 0.3
